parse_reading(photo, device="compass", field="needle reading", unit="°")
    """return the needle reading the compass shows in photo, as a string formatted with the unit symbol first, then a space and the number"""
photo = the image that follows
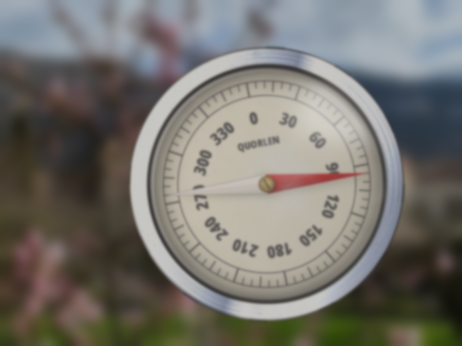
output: ° 95
